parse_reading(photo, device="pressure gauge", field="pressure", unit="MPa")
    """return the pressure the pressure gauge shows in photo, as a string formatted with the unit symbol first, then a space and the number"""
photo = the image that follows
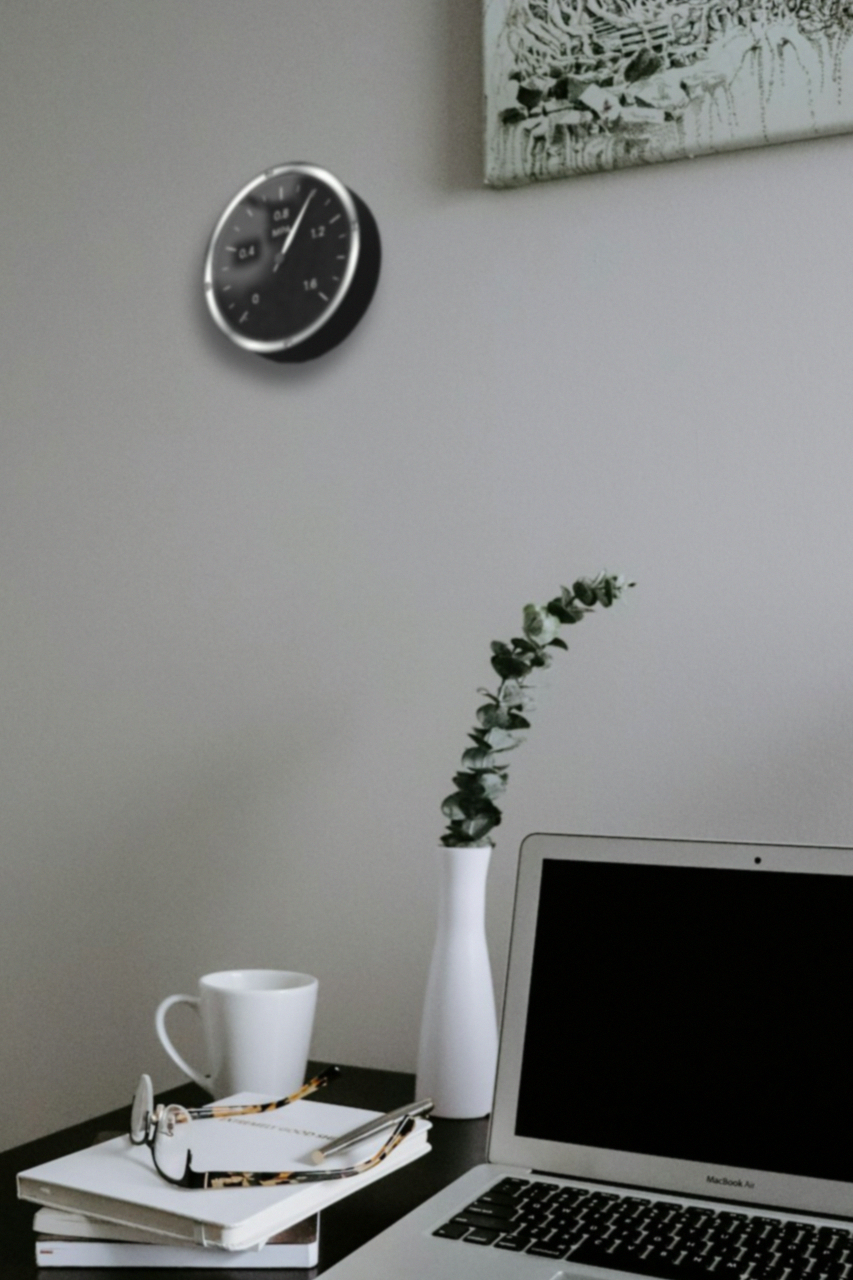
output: MPa 1
